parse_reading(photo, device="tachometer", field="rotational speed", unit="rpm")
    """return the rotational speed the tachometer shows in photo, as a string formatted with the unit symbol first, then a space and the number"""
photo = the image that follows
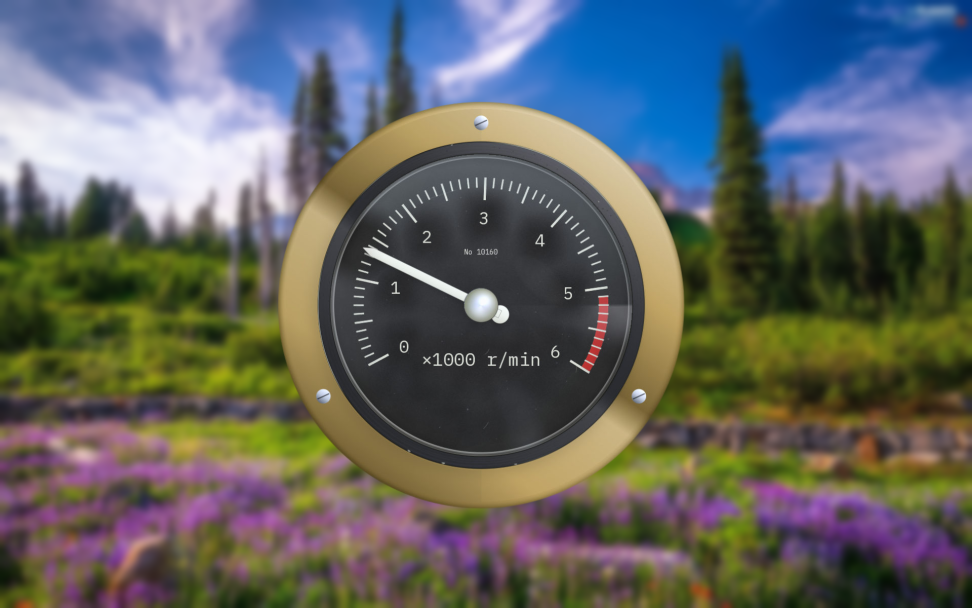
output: rpm 1350
